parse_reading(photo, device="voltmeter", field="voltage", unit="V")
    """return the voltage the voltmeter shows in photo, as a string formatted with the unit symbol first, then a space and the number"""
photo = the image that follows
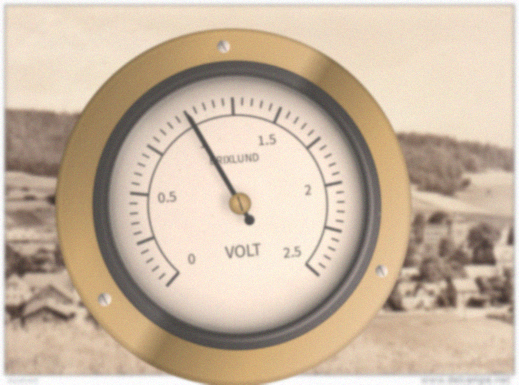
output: V 1
